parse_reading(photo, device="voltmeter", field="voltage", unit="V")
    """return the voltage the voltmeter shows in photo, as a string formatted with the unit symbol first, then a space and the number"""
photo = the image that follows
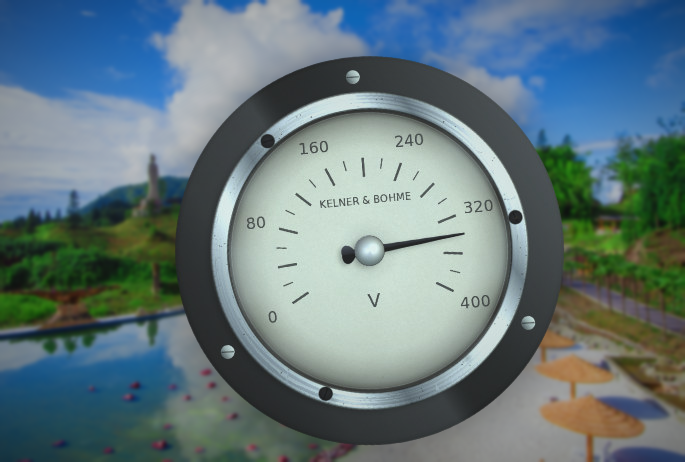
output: V 340
